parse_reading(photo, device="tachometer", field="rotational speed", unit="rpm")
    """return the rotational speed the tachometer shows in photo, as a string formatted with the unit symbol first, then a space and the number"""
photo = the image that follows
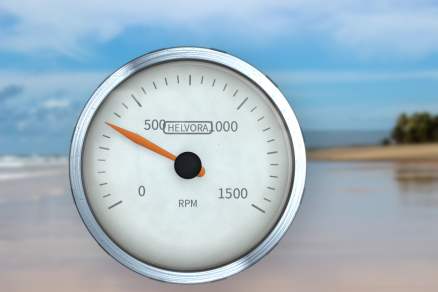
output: rpm 350
